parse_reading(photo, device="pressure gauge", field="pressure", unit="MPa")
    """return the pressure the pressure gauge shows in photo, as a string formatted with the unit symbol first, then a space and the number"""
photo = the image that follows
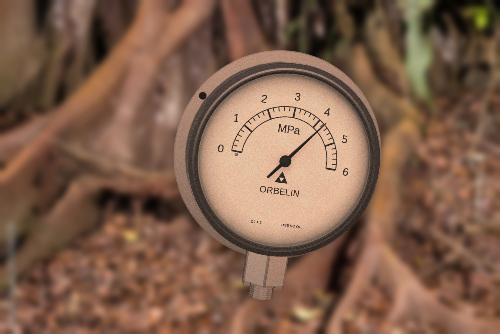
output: MPa 4.2
